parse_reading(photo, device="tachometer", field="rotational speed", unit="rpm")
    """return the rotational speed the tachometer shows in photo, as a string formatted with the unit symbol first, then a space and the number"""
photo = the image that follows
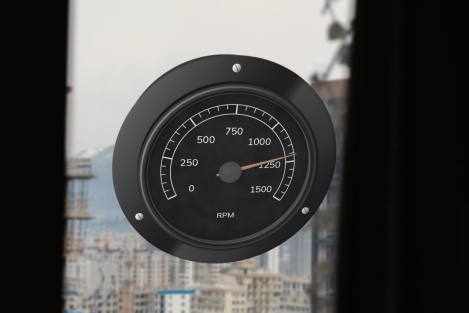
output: rpm 1200
